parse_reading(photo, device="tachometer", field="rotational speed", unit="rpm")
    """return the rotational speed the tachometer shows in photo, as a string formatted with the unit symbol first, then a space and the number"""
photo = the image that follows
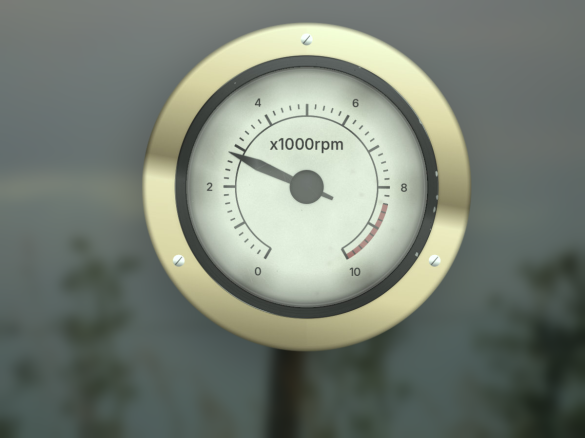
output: rpm 2800
